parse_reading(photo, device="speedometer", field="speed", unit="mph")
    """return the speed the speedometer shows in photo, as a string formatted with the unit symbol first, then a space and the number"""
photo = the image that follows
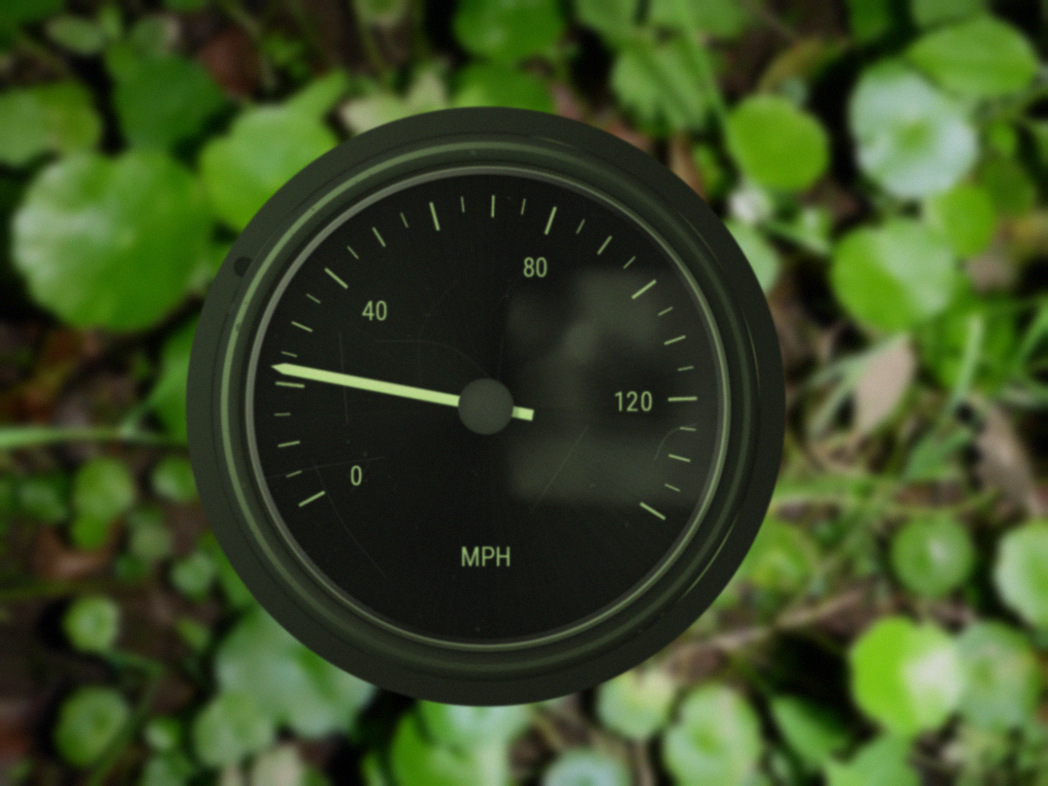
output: mph 22.5
